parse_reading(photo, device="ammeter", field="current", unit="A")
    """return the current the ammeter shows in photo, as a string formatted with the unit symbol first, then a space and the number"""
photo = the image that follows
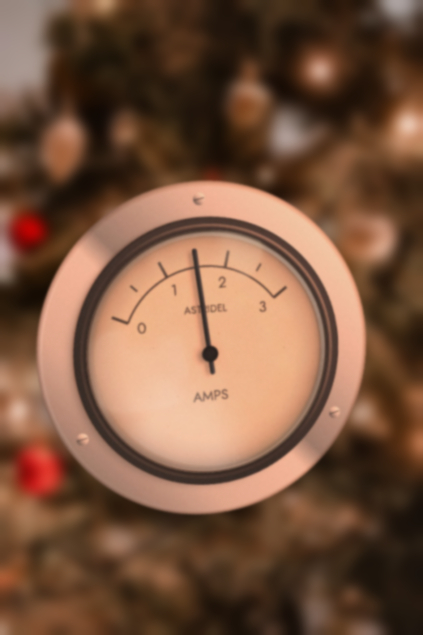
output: A 1.5
